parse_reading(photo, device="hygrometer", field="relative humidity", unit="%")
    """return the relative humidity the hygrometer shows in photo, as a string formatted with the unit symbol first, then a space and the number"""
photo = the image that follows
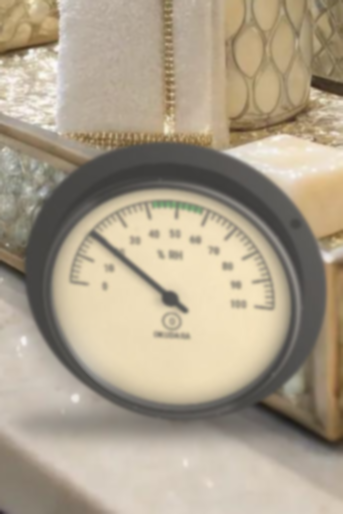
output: % 20
